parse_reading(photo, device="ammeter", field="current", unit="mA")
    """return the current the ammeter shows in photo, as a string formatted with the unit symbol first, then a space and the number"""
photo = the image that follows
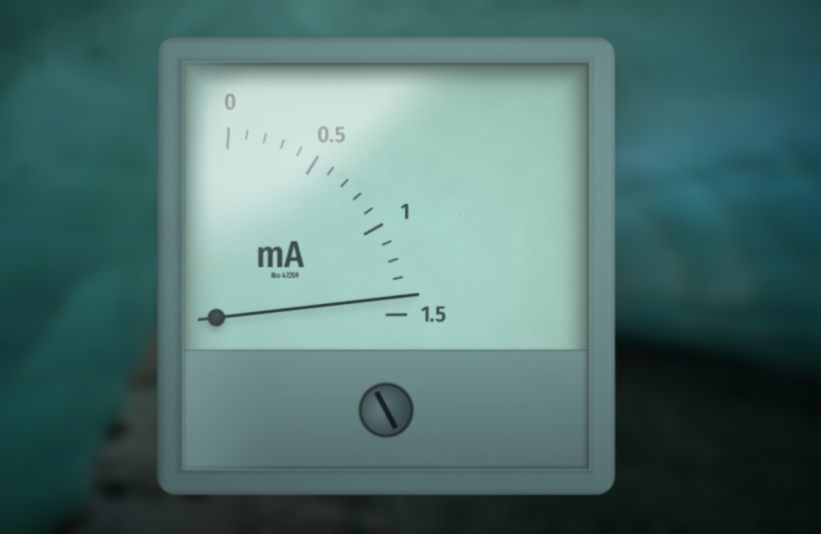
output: mA 1.4
